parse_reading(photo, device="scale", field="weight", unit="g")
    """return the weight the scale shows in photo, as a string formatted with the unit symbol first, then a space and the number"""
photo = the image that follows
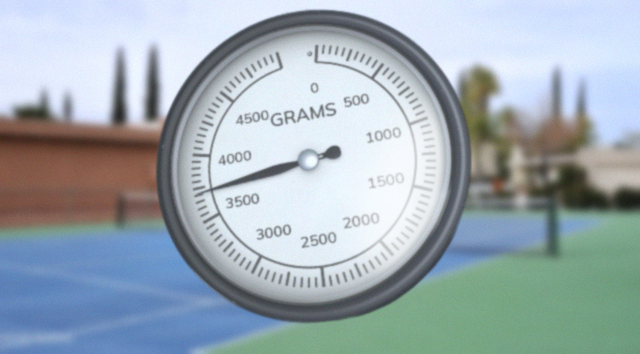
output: g 3700
